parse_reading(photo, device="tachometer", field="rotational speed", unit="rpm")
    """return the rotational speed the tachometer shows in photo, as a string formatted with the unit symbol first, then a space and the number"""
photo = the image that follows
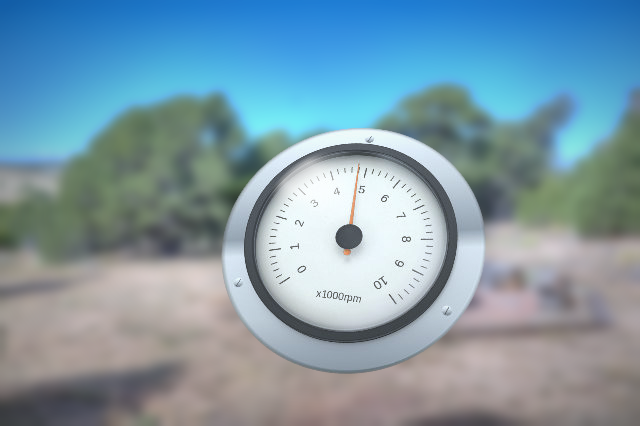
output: rpm 4800
